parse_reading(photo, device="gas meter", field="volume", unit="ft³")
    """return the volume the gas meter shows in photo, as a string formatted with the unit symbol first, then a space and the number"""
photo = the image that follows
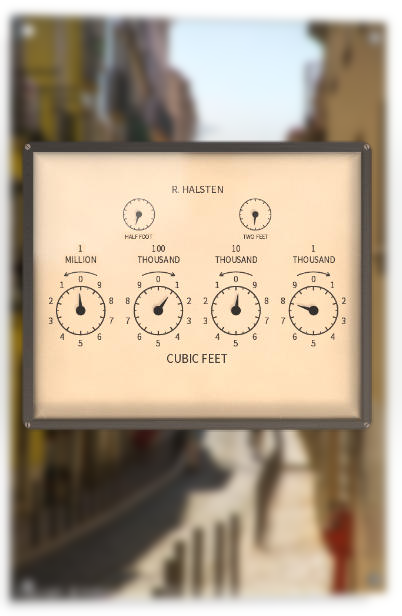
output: ft³ 9800
